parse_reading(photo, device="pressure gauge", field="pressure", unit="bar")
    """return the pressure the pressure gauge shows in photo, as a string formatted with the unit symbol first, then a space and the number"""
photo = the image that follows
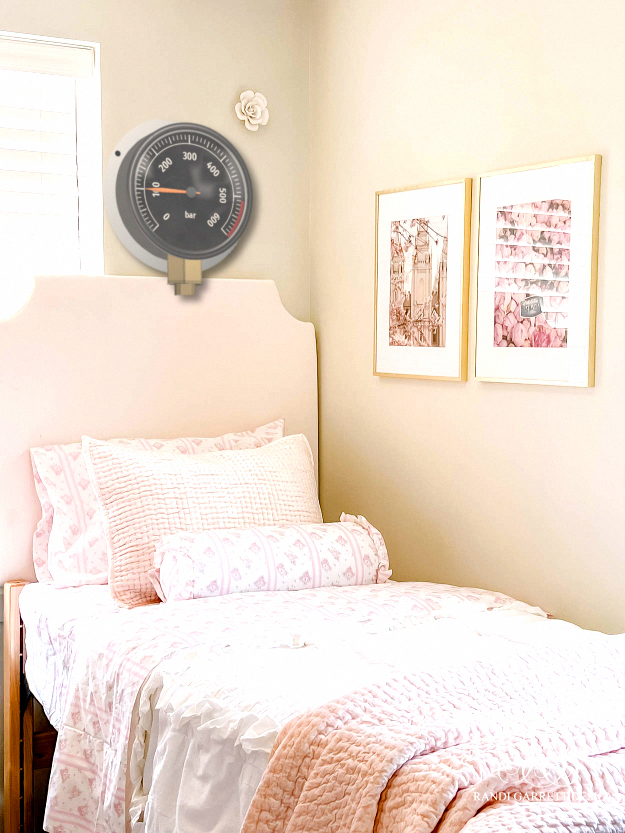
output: bar 100
